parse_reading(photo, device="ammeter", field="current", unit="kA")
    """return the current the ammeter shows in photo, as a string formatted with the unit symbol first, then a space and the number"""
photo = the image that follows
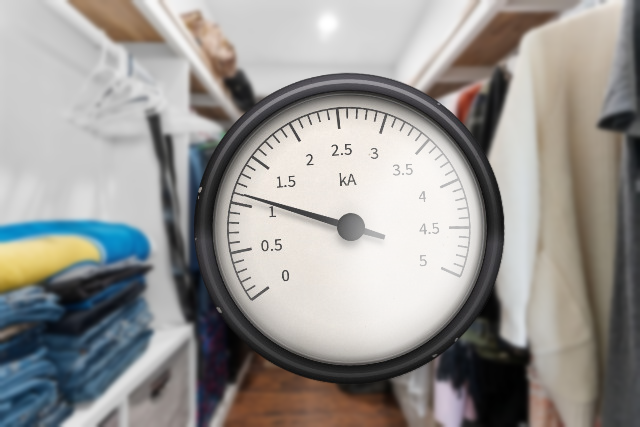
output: kA 1.1
